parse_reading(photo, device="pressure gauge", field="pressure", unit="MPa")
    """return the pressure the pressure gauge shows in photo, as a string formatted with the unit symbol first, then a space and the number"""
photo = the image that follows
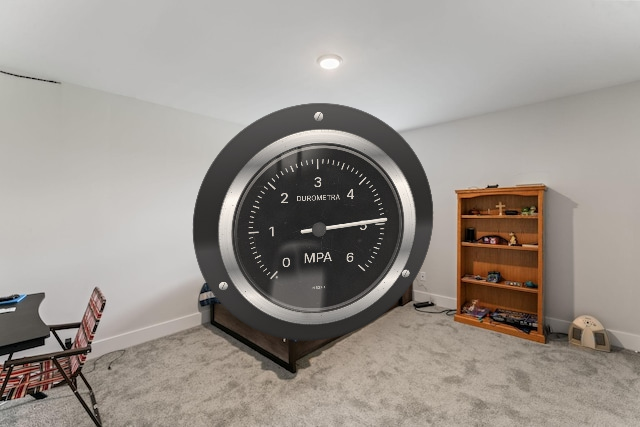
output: MPa 4.9
